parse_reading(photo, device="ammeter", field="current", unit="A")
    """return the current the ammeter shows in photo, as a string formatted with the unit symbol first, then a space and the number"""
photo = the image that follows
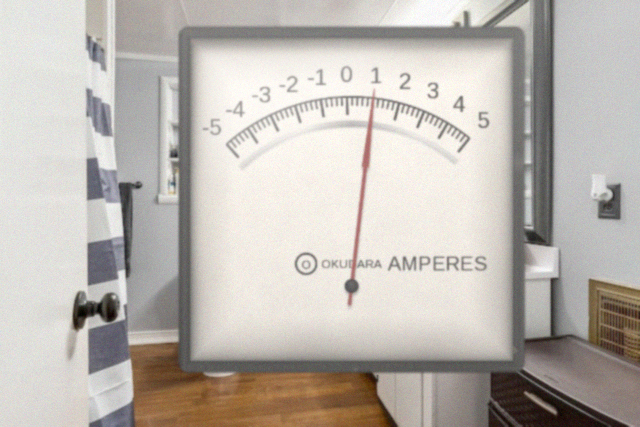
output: A 1
